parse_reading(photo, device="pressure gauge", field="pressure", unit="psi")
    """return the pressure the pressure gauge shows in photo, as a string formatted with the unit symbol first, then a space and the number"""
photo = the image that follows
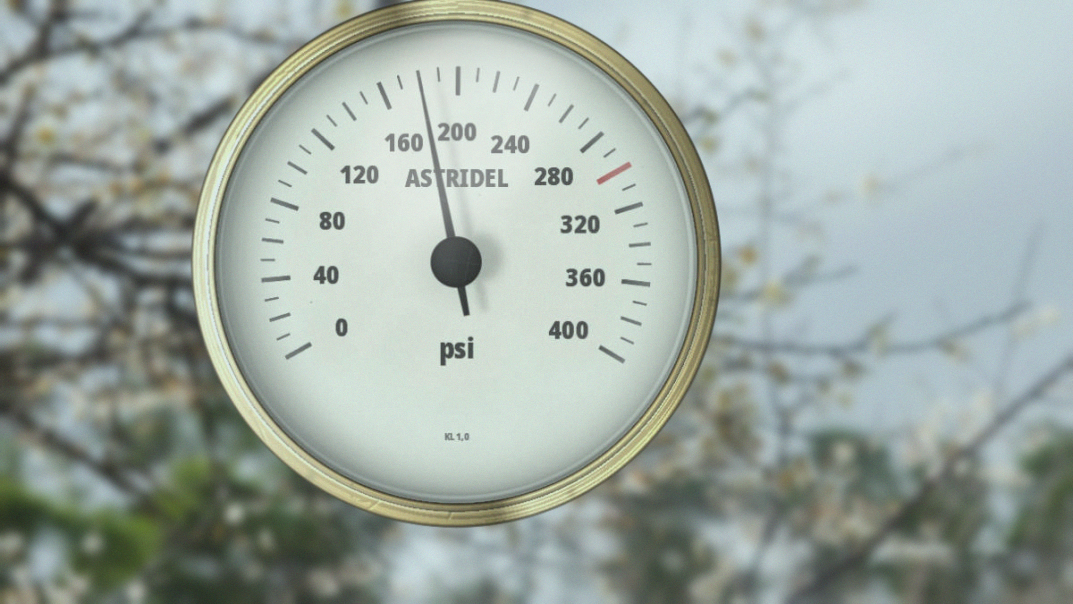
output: psi 180
